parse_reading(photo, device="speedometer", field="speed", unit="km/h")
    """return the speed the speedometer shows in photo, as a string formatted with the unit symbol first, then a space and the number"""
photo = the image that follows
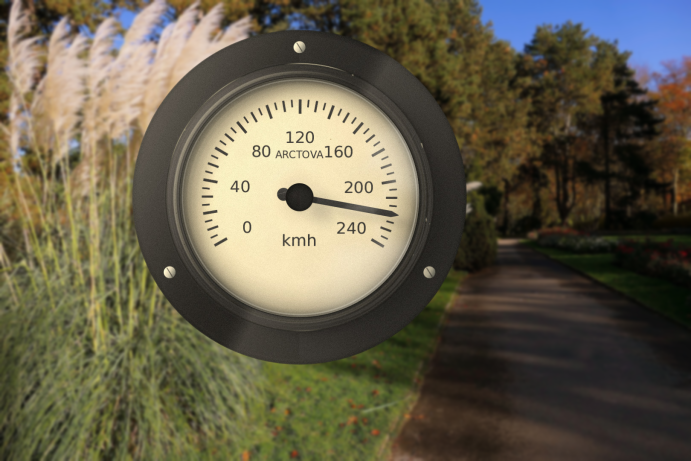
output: km/h 220
